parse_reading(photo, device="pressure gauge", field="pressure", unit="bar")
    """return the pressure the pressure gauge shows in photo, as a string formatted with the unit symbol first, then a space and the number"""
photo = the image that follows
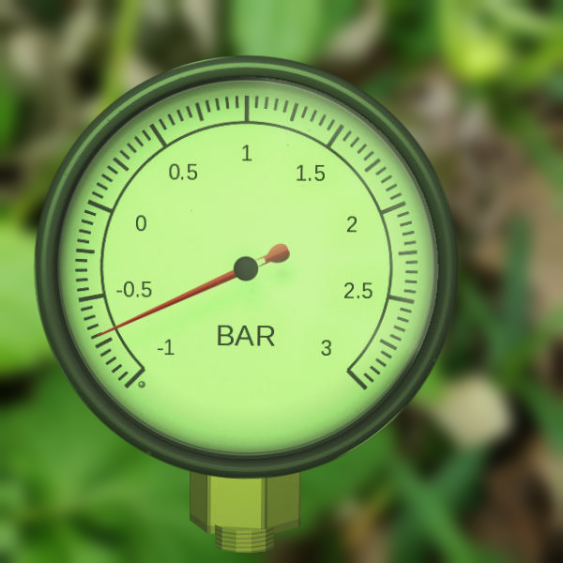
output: bar -0.7
